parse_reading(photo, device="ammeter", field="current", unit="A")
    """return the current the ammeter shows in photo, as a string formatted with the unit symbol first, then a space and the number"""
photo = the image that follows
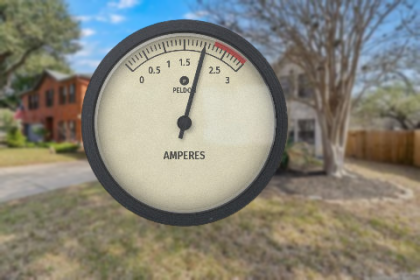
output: A 2
